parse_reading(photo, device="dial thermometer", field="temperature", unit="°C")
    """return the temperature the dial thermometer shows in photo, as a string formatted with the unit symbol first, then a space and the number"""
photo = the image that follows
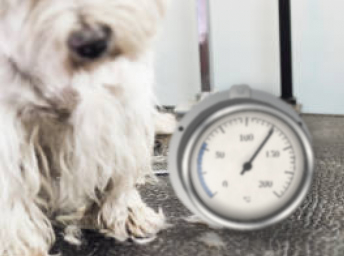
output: °C 125
